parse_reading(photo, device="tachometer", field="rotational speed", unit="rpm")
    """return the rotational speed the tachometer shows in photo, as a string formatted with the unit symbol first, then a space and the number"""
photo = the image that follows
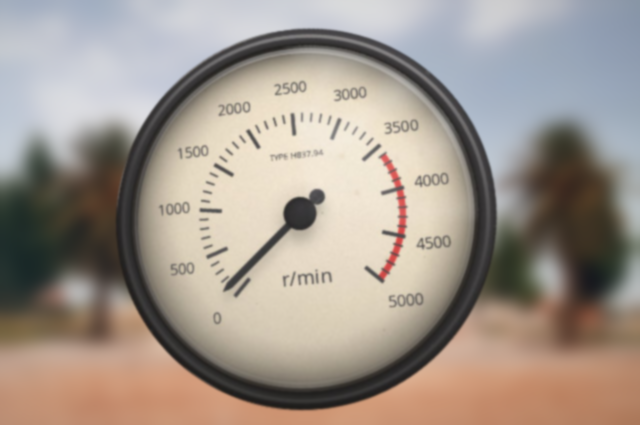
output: rpm 100
